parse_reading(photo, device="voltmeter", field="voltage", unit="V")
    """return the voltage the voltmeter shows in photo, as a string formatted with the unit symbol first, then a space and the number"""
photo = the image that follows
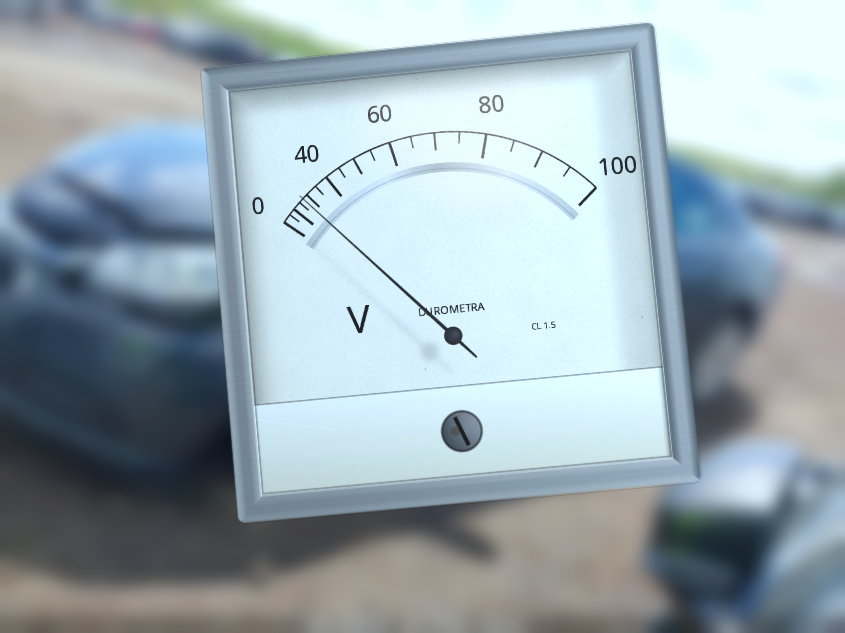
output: V 27.5
